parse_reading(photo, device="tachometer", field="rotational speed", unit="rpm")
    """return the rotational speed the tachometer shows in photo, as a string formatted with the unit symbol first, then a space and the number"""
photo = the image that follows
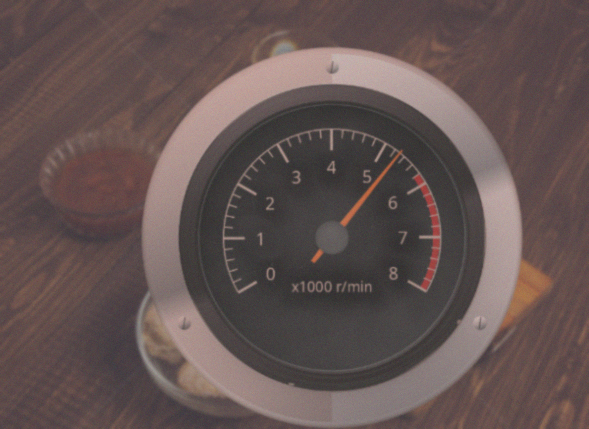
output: rpm 5300
